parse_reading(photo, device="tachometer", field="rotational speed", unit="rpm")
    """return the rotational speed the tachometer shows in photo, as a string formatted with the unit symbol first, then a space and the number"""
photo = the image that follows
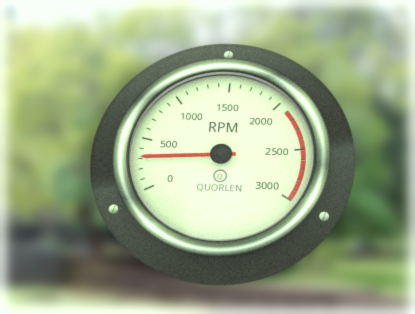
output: rpm 300
